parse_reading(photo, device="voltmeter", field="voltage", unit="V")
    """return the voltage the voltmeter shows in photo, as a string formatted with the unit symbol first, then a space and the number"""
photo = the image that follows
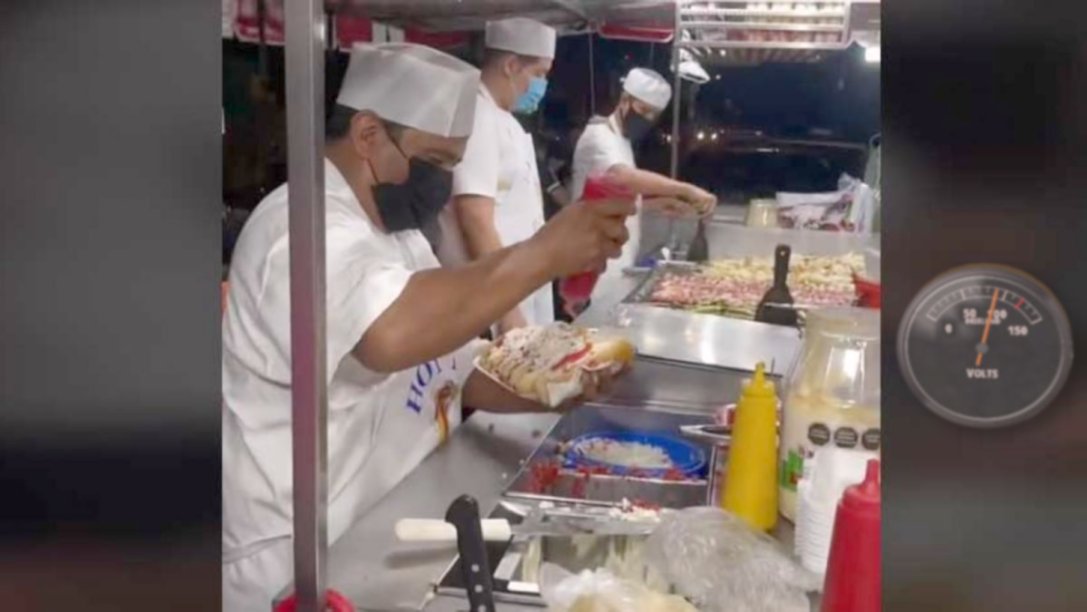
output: V 90
